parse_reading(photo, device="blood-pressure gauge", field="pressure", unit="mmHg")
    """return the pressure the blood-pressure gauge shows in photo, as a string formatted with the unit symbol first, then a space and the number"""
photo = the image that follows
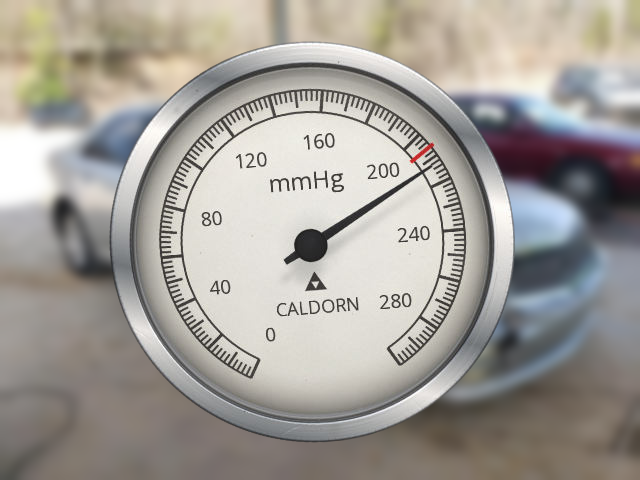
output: mmHg 212
